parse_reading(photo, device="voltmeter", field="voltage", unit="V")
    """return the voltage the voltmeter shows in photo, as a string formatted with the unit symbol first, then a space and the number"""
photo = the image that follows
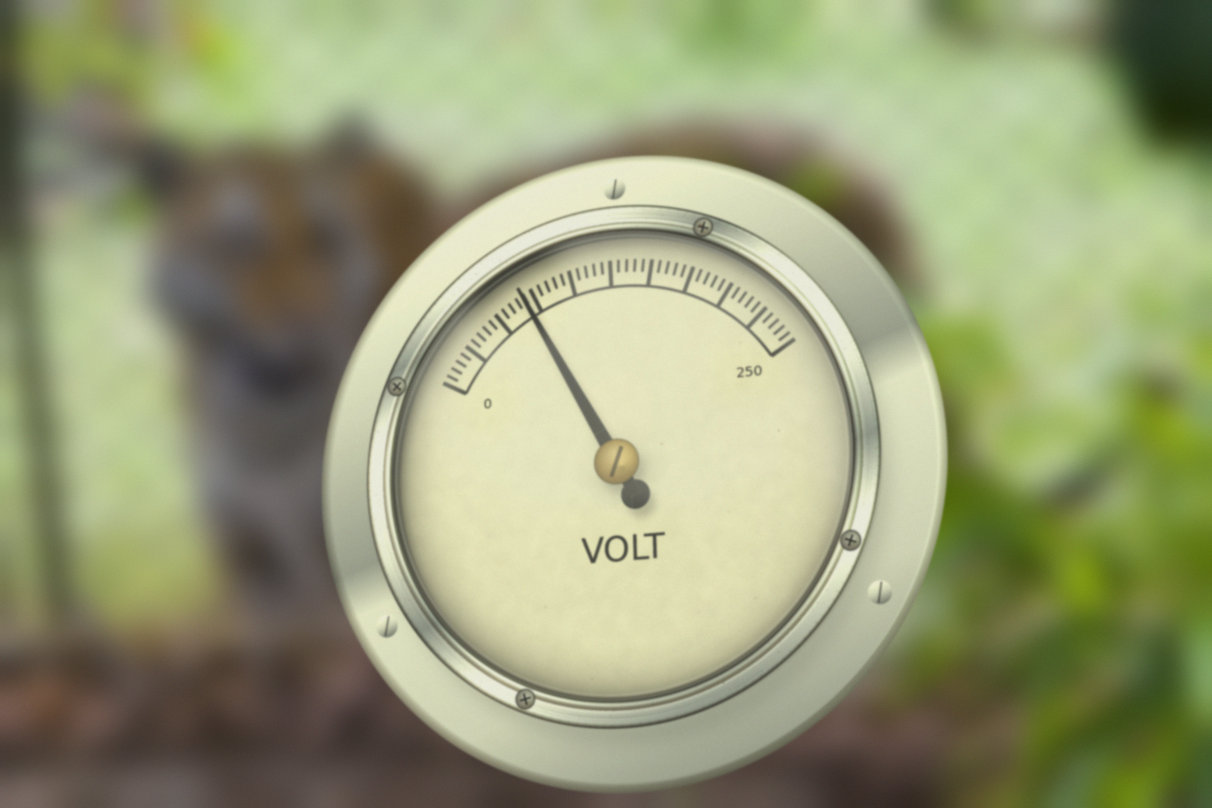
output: V 70
